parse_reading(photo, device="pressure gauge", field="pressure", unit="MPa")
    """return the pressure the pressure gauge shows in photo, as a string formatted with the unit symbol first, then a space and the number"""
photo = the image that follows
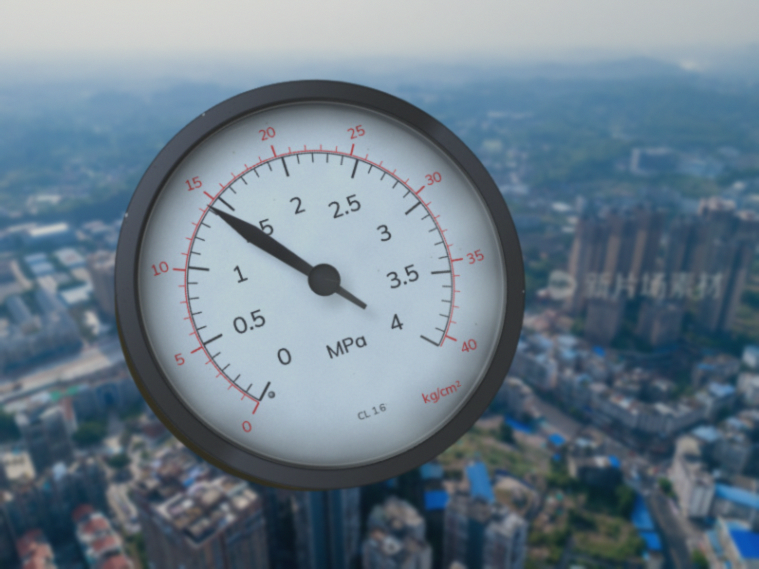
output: MPa 1.4
